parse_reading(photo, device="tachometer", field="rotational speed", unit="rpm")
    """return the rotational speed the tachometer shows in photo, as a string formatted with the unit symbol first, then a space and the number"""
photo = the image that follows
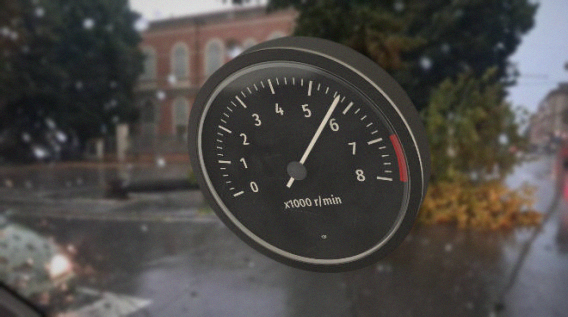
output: rpm 5700
